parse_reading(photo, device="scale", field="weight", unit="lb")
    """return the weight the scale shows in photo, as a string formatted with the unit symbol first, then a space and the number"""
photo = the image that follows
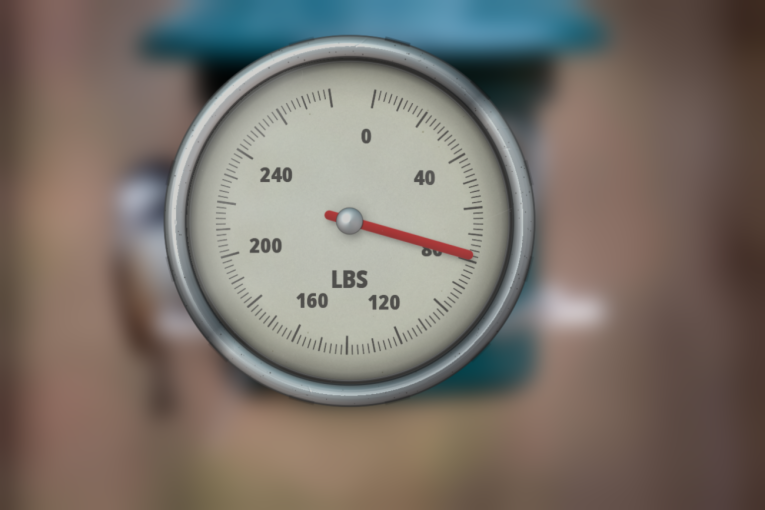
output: lb 78
